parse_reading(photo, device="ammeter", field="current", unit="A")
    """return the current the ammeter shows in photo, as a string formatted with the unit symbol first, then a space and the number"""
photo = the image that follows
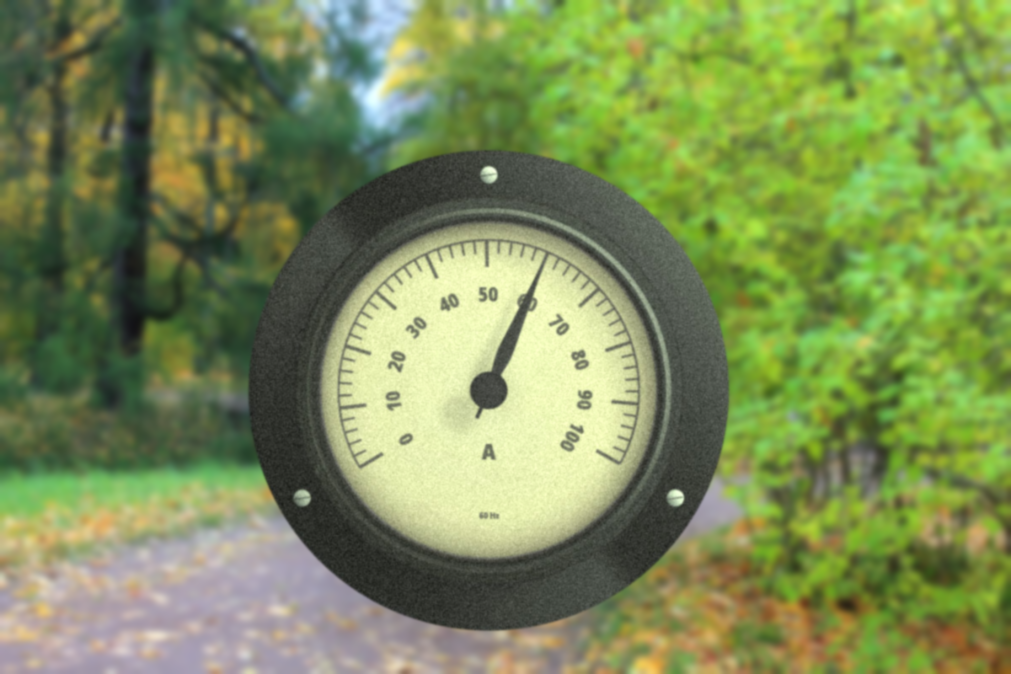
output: A 60
